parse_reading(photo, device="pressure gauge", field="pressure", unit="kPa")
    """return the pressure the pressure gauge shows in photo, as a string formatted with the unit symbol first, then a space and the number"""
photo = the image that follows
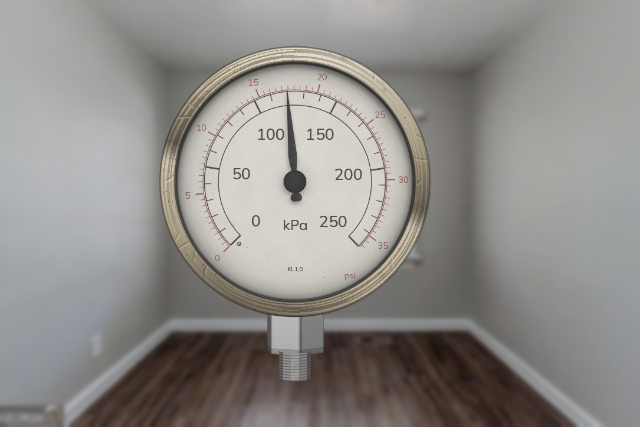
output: kPa 120
